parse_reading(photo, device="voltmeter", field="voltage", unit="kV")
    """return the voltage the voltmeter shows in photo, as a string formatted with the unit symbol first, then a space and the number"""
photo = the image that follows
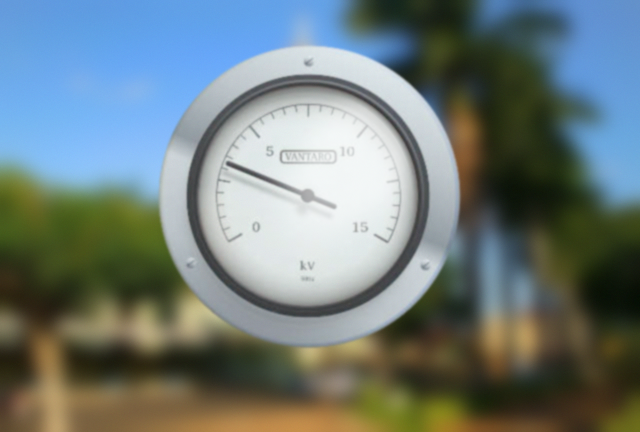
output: kV 3.25
